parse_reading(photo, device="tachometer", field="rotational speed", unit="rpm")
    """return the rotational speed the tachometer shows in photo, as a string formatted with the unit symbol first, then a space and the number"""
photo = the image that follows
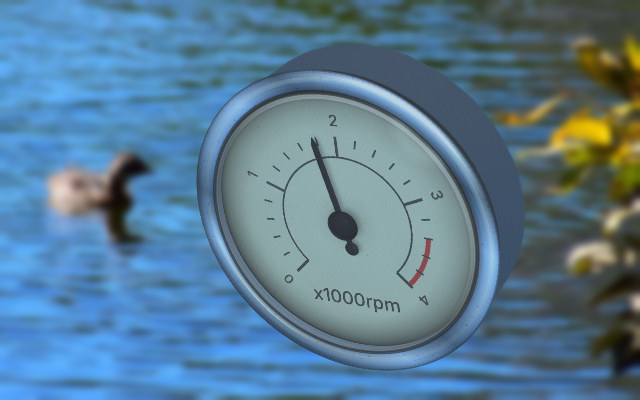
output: rpm 1800
